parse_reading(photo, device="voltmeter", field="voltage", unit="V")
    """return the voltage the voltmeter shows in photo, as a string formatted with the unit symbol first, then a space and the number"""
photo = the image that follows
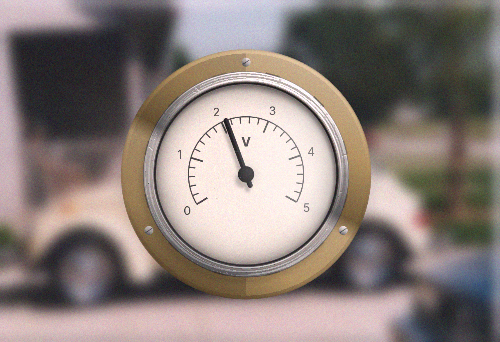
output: V 2.1
